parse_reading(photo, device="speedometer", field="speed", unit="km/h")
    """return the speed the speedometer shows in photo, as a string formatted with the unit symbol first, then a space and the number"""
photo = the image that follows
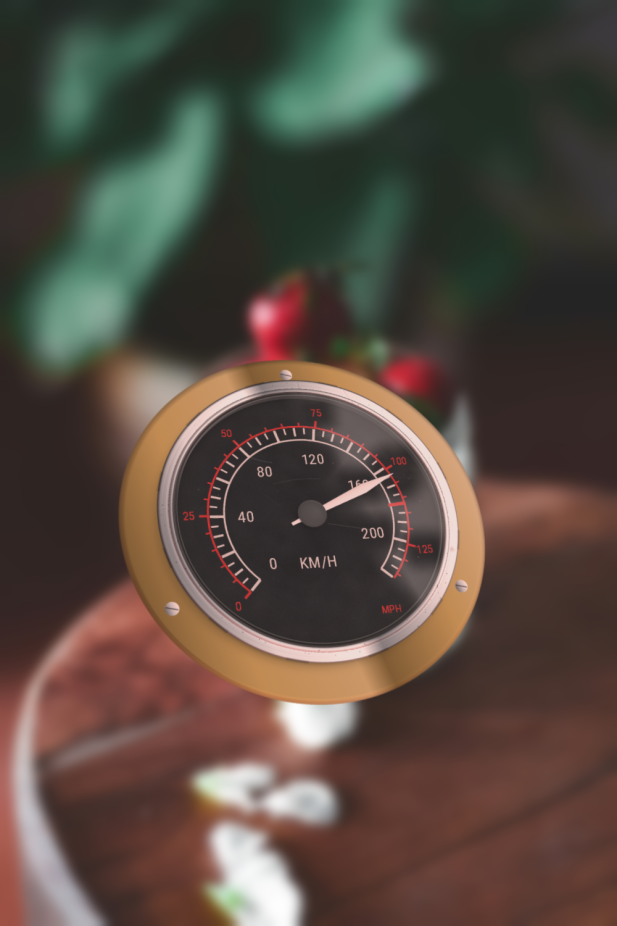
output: km/h 165
